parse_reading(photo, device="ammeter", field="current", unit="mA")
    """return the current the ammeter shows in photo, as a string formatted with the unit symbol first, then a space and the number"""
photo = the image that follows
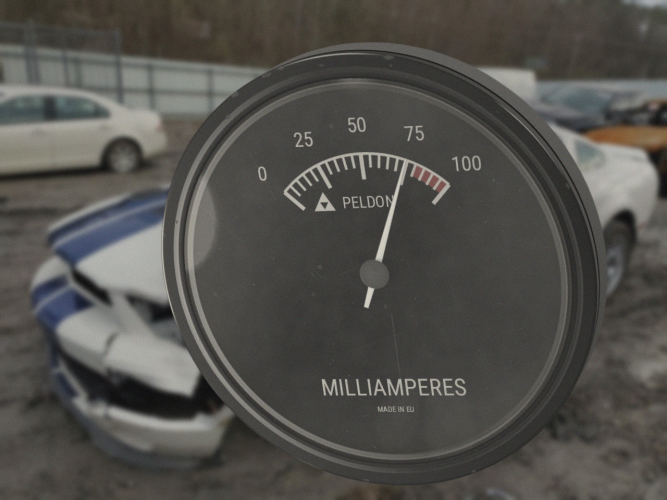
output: mA 75
